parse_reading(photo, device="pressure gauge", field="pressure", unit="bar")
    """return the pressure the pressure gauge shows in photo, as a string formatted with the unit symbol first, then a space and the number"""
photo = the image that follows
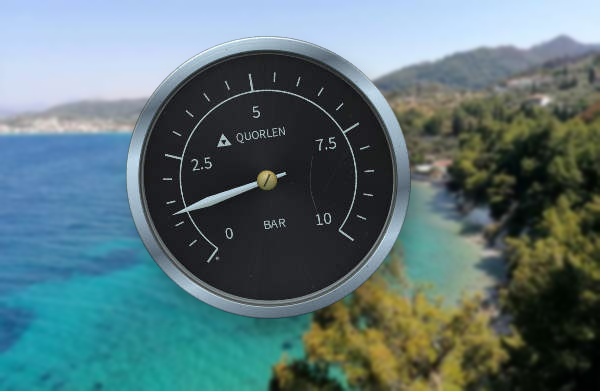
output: bar 1.25
